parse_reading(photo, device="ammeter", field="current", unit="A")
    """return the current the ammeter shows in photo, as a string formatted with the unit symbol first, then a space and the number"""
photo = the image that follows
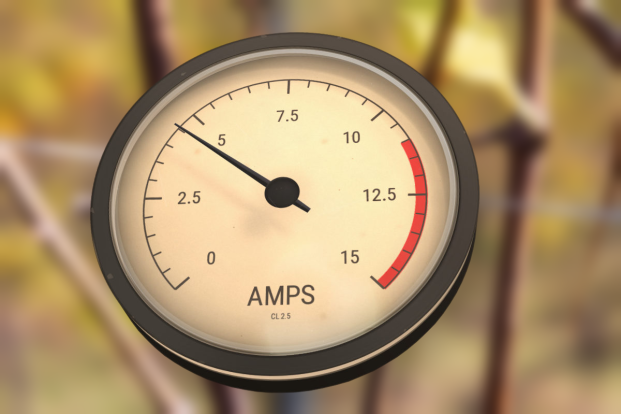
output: A 4.5
